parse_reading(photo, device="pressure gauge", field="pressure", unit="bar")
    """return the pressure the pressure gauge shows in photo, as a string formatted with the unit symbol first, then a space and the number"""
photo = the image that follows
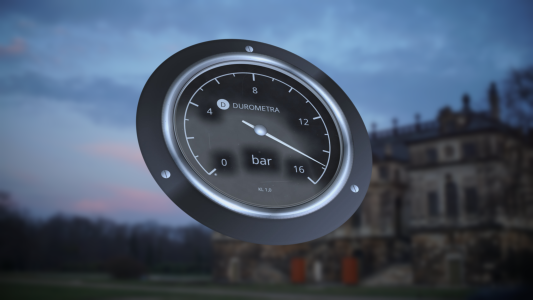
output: bar 15
